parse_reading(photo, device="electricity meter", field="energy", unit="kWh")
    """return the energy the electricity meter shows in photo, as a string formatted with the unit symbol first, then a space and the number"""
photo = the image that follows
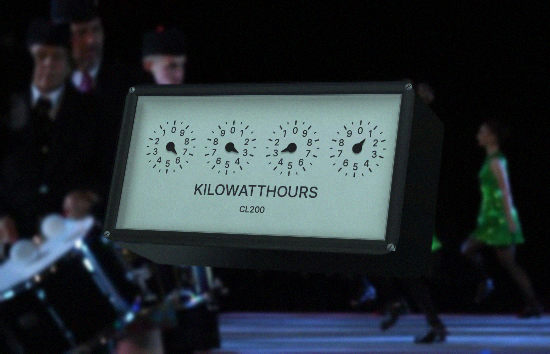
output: kWh 6331
